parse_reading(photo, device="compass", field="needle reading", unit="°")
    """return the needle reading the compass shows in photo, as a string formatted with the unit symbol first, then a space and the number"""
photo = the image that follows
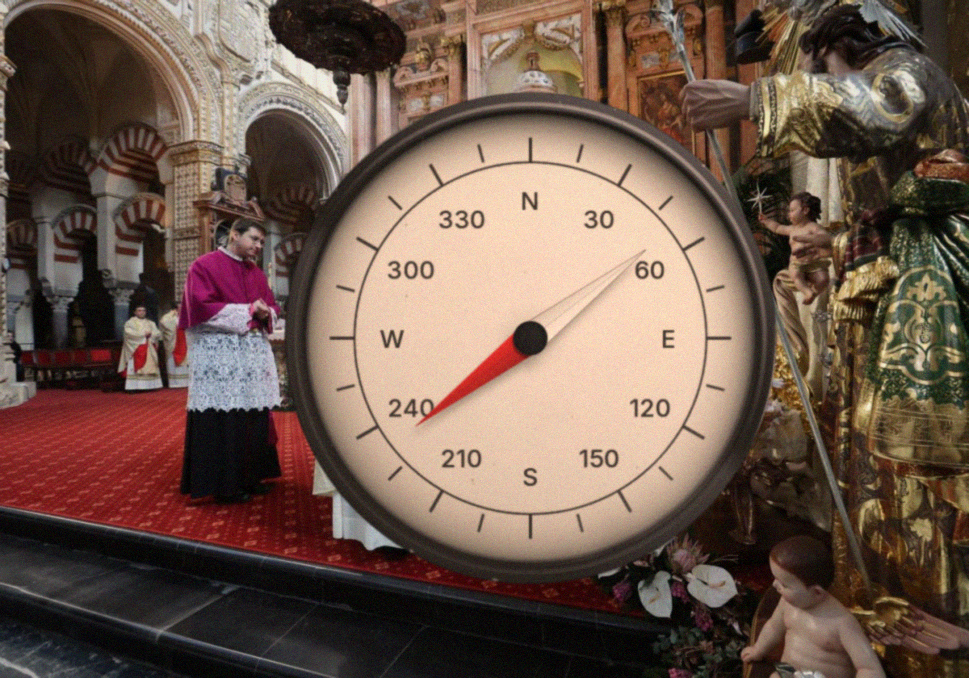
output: ° 232.5
